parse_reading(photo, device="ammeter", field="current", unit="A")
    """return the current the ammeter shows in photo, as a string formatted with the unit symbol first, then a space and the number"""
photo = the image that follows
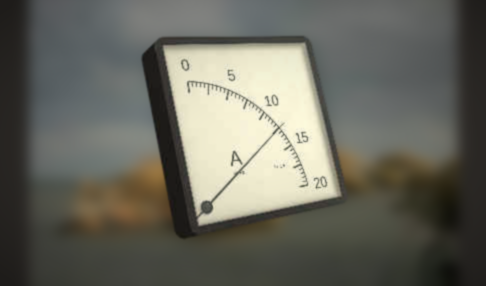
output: A 12.5
